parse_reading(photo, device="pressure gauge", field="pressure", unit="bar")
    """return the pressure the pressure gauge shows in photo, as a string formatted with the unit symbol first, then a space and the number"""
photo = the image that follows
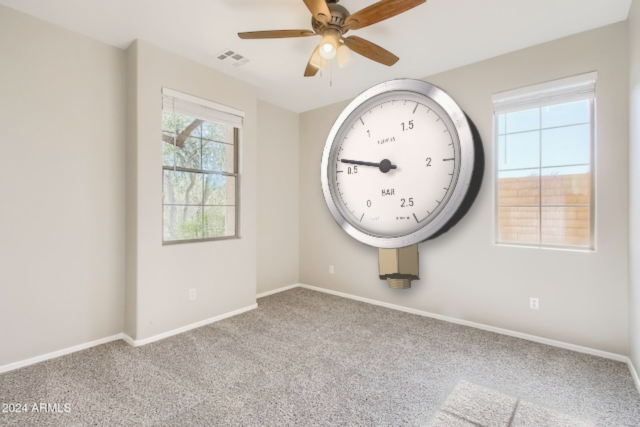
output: bar 0.6
